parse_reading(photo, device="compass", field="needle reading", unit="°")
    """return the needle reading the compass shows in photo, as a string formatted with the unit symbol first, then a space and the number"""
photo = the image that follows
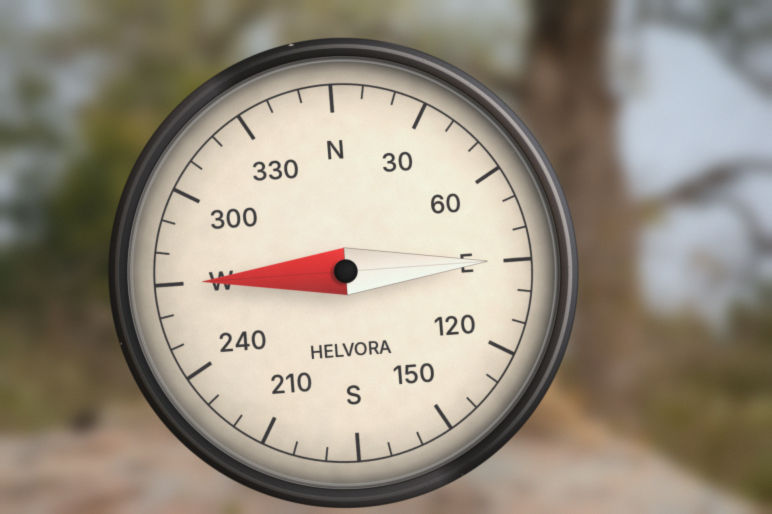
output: ° 270
